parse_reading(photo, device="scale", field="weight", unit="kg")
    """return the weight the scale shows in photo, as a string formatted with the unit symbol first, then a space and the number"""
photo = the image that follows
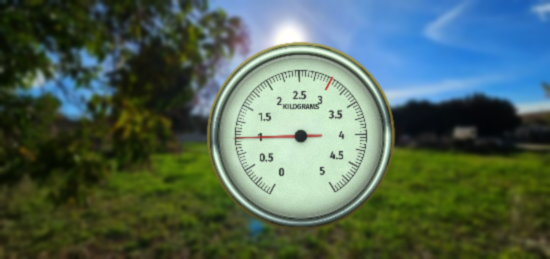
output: kg 1
